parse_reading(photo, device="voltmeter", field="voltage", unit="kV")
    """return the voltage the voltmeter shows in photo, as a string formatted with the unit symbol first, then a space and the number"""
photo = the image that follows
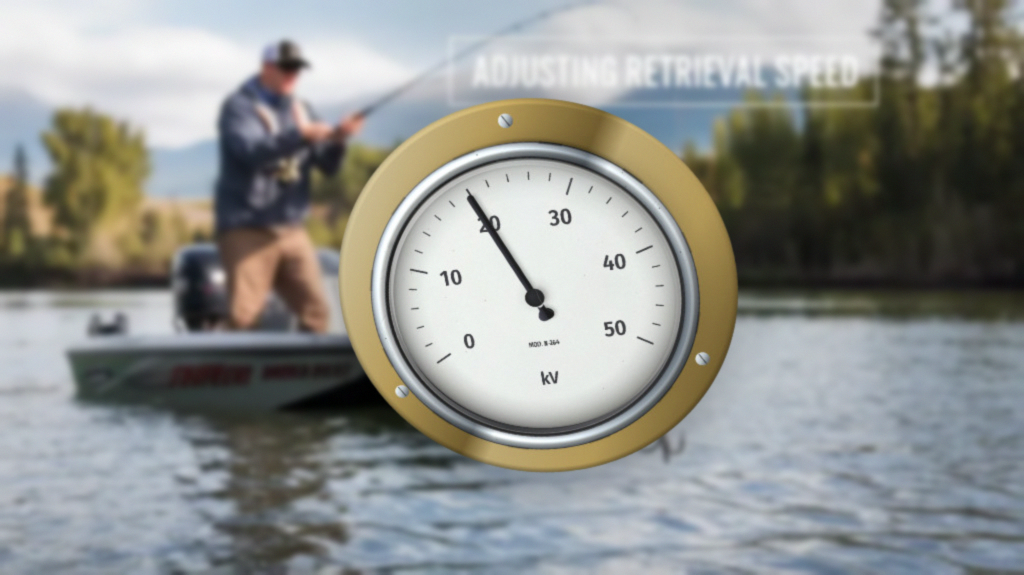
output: kV 20
